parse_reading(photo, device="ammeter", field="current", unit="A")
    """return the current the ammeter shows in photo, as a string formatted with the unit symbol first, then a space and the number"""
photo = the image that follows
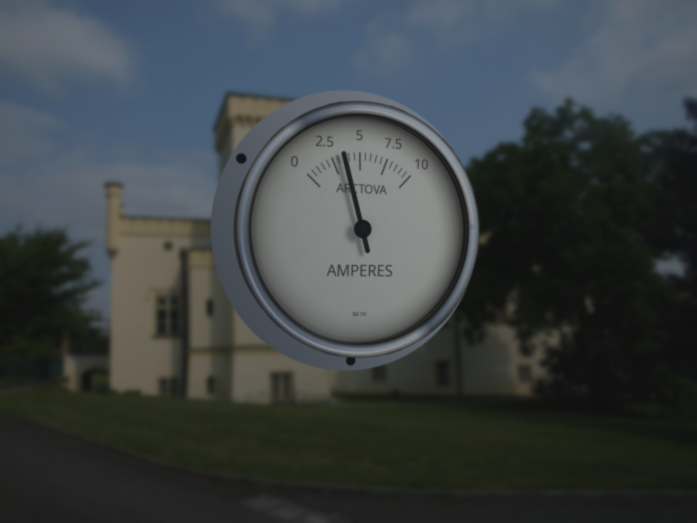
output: A 3.5
